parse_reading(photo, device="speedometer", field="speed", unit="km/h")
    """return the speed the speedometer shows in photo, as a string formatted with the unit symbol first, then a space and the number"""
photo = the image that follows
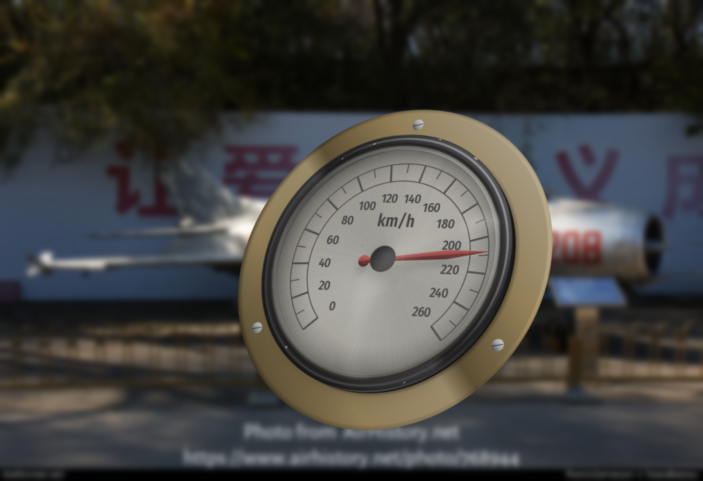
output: km/h 210
